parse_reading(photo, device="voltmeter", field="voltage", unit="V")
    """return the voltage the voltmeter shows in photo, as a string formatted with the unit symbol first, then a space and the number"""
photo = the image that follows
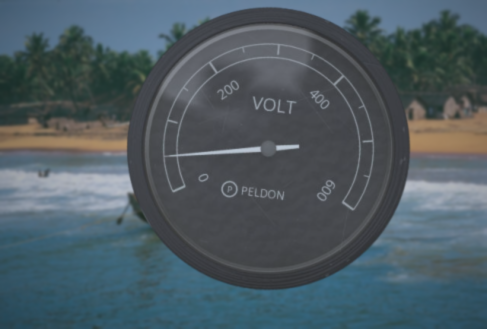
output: V 50
